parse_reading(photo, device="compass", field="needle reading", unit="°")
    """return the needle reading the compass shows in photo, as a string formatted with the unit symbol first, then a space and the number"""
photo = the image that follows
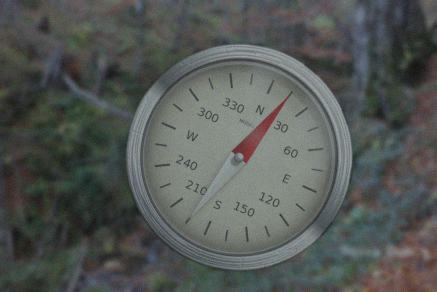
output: ° 15
